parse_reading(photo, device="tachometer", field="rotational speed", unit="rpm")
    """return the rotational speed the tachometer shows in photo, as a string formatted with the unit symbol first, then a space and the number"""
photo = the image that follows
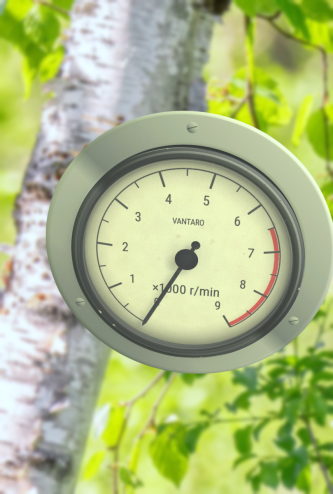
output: rpm 0
